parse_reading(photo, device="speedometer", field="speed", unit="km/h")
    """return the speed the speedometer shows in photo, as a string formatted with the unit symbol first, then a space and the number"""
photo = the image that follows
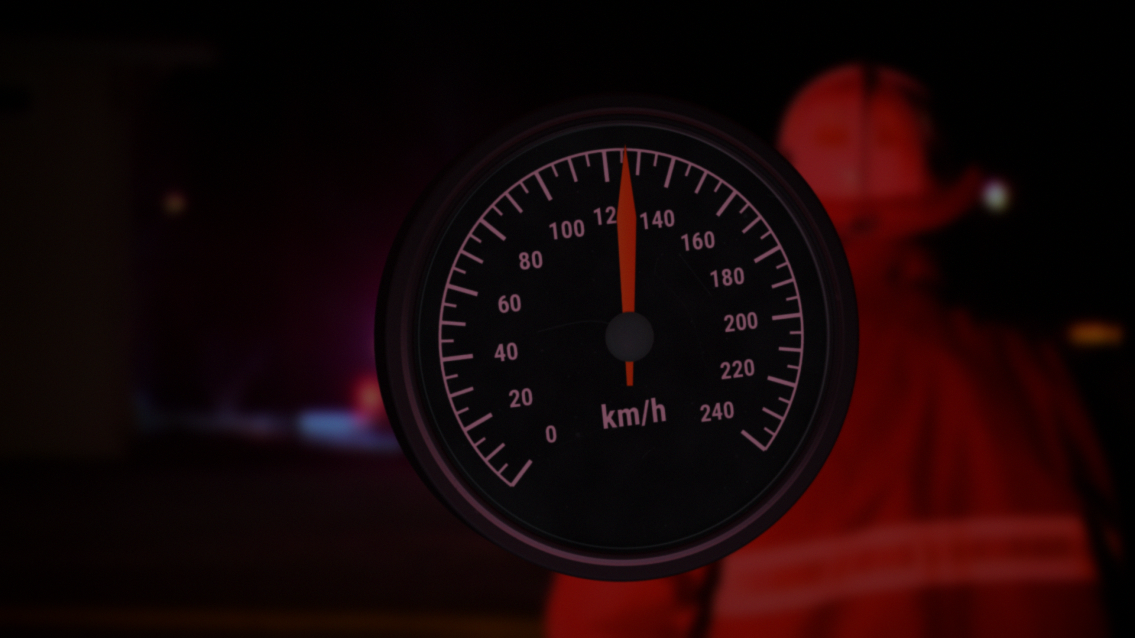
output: km/h 125
